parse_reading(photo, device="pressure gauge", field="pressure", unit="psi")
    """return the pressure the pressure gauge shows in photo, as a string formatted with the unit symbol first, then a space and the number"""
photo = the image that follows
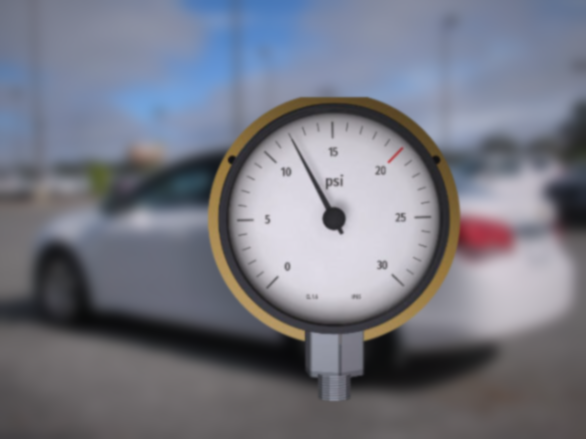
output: psi 12
